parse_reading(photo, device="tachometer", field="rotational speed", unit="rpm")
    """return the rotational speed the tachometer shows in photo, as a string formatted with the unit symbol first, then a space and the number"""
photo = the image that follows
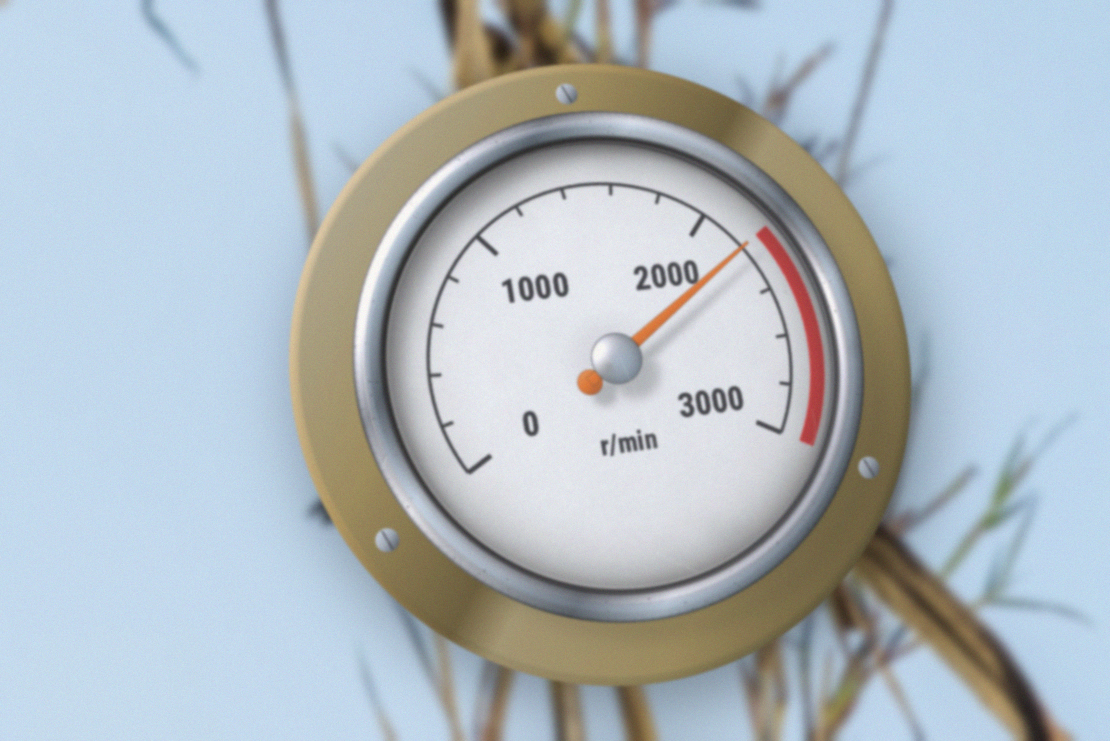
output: rpm 2200
